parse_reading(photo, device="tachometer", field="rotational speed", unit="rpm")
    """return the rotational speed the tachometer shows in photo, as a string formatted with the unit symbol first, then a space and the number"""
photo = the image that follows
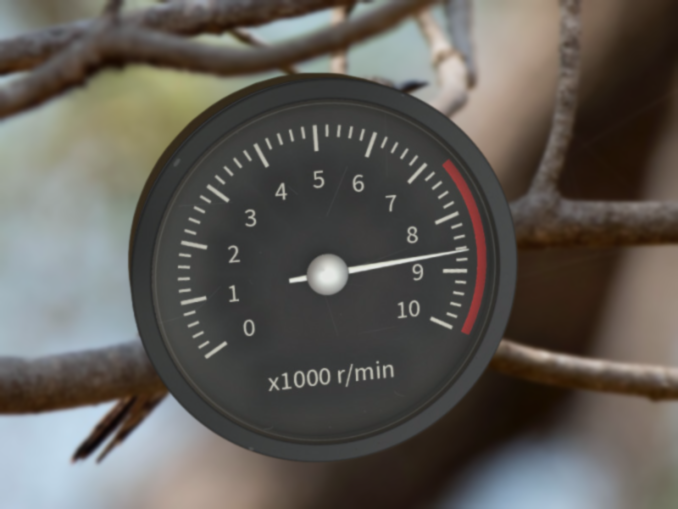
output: rpm 8600
